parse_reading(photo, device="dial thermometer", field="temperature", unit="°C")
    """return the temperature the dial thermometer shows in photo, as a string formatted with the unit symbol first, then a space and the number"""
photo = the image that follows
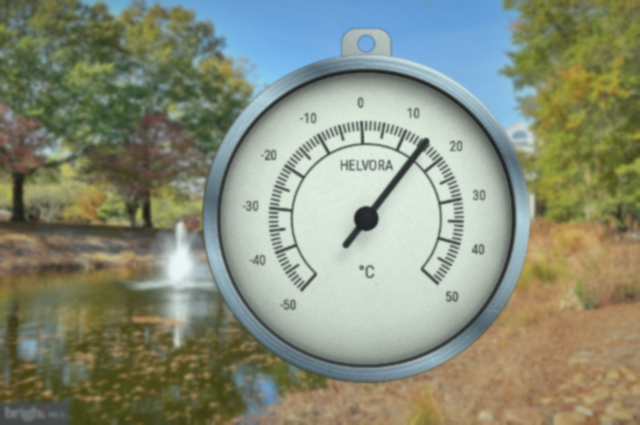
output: °C 15
